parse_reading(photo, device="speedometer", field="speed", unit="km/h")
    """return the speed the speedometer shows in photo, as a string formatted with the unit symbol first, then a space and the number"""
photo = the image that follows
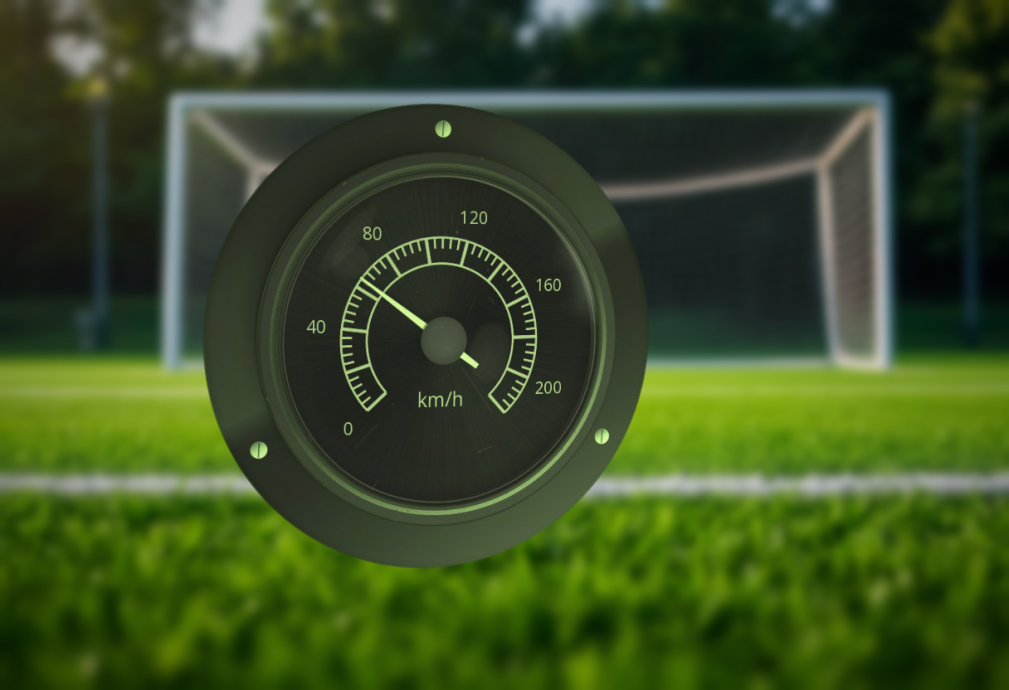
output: km/h 64
